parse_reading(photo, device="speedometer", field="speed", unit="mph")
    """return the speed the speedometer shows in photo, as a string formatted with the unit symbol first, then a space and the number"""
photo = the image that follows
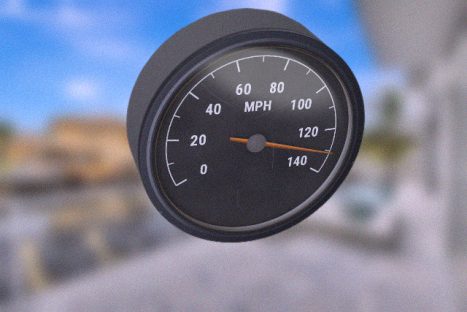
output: mph 130
